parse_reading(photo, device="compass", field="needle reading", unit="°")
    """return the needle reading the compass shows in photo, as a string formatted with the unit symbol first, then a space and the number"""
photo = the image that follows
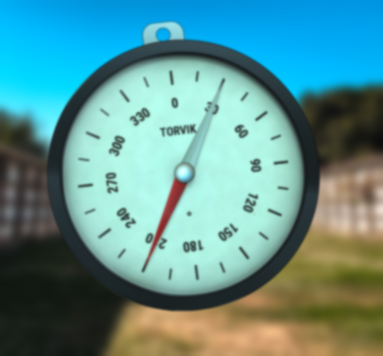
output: ° 210
